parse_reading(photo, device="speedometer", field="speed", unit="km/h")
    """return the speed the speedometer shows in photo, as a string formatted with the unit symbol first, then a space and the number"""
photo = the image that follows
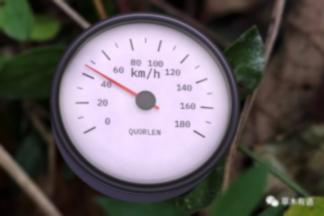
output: km/h 45
